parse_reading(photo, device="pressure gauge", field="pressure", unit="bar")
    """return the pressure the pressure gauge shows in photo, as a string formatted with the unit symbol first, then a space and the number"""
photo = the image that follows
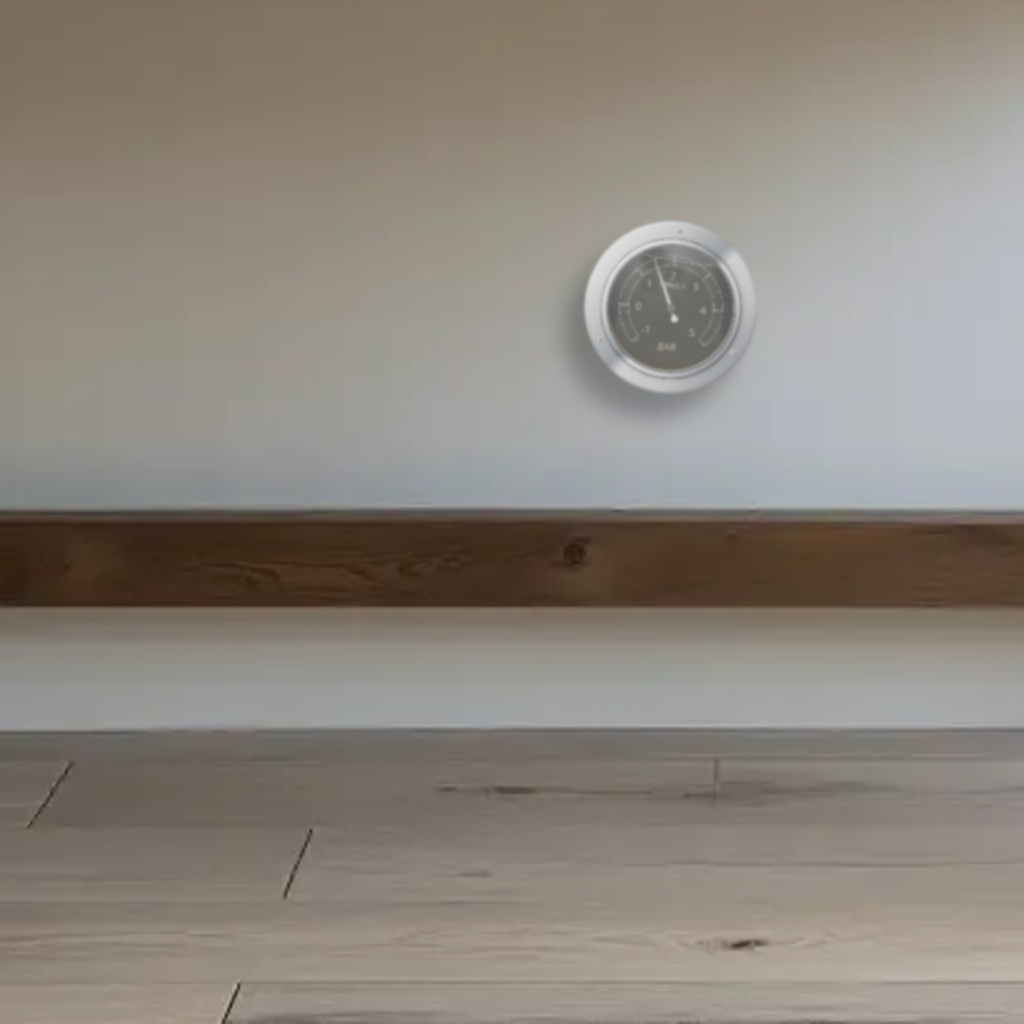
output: bar 1.5
